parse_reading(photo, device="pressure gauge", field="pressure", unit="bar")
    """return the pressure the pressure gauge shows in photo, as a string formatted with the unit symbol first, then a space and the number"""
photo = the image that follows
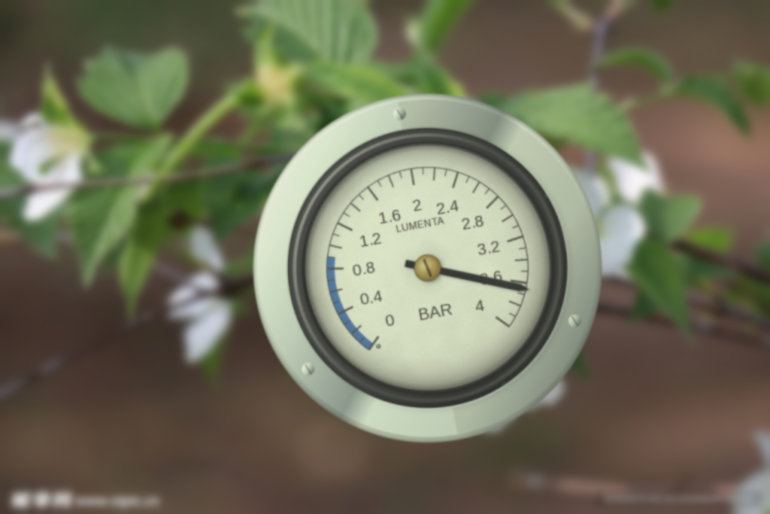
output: bar 3.65
